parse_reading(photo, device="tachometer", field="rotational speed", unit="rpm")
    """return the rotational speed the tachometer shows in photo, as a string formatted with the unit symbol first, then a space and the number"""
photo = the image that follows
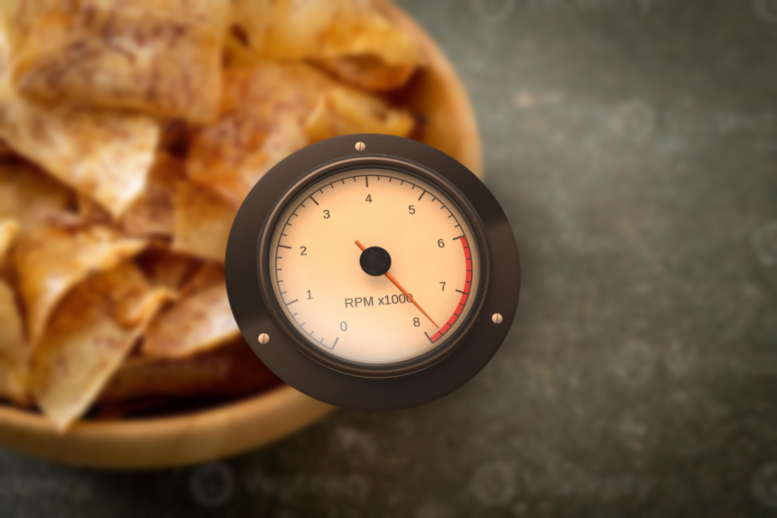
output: rpm 7800
